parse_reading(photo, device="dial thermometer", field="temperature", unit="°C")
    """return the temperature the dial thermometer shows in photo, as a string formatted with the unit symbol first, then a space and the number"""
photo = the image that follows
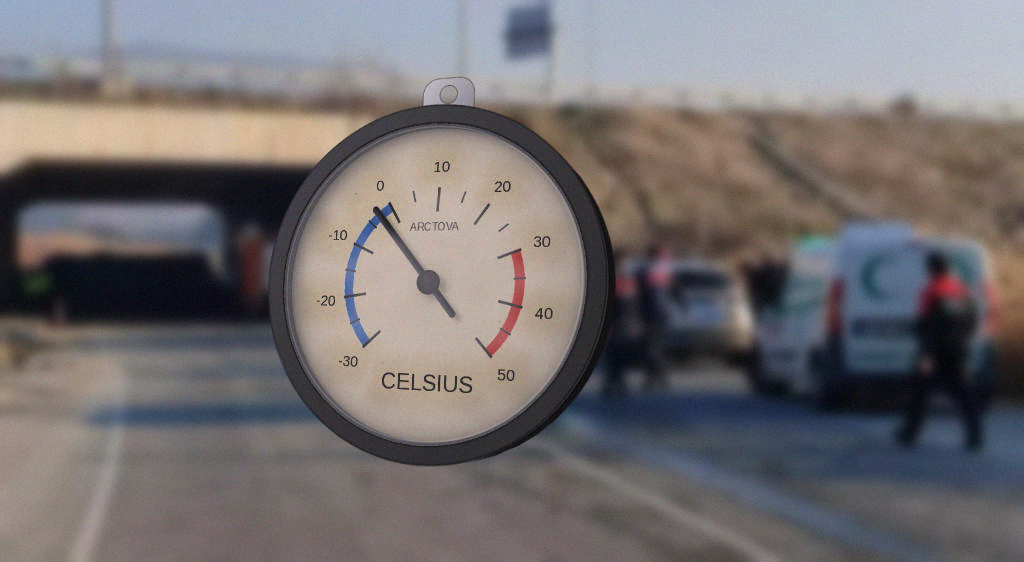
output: °C -2.5
